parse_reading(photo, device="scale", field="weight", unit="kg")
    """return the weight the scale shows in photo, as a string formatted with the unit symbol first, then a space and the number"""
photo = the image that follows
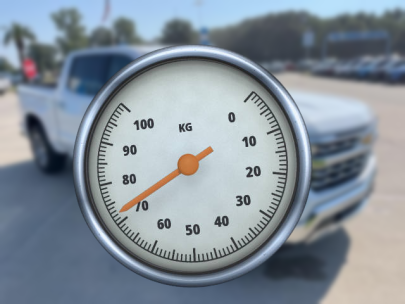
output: kg 72
